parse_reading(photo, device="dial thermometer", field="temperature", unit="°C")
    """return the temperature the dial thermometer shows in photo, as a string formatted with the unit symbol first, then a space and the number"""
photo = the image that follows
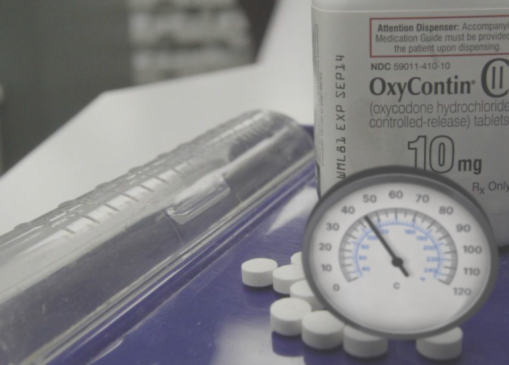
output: °C 45
